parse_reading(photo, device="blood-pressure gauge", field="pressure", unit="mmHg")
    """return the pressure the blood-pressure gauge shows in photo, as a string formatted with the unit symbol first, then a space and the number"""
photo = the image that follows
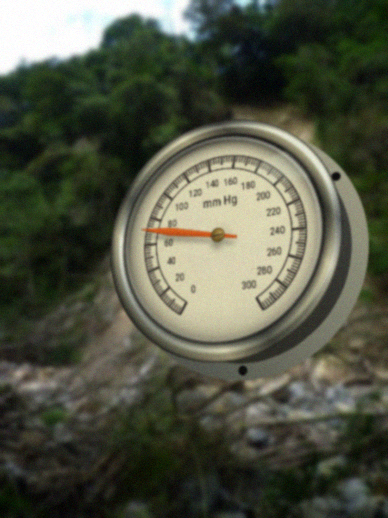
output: mmHg 70
